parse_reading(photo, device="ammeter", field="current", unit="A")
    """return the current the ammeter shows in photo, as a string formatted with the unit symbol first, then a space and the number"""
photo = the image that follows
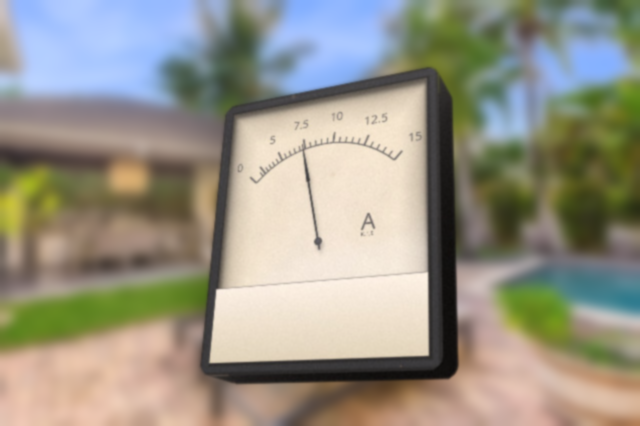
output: A 7.5
